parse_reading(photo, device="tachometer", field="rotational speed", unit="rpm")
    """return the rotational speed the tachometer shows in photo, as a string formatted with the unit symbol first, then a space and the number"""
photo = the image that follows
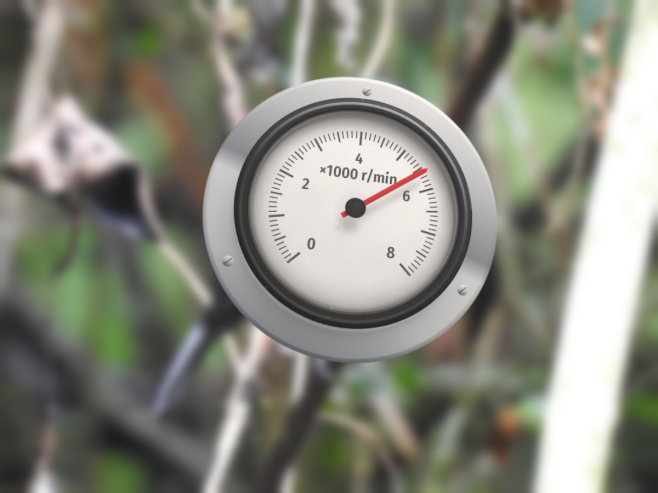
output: rpm 5600
